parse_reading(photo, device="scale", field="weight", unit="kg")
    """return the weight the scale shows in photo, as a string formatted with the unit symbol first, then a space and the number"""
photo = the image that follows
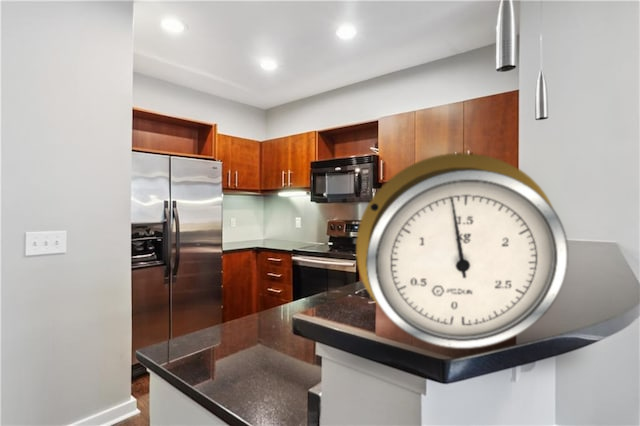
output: kg 1.4
